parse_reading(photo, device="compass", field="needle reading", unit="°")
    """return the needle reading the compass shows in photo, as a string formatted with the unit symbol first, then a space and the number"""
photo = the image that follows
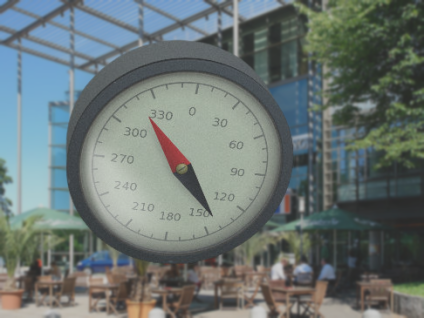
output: ° 320
